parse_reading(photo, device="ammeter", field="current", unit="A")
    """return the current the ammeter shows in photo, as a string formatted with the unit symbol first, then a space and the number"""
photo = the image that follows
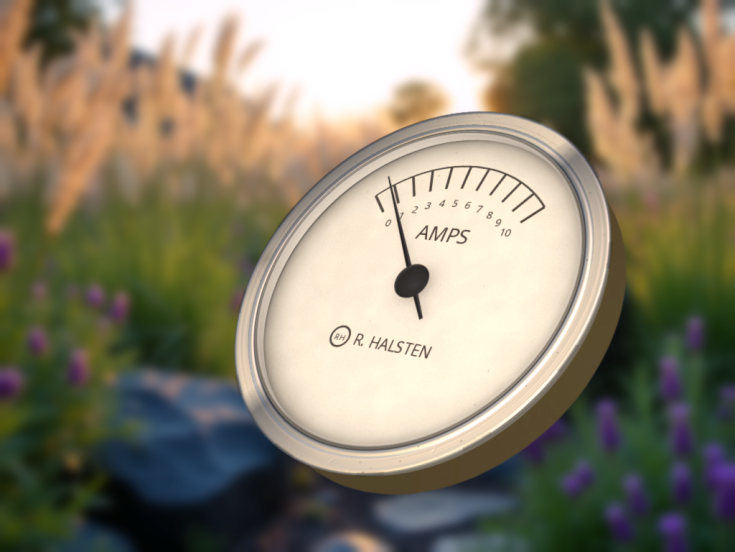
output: A 1
